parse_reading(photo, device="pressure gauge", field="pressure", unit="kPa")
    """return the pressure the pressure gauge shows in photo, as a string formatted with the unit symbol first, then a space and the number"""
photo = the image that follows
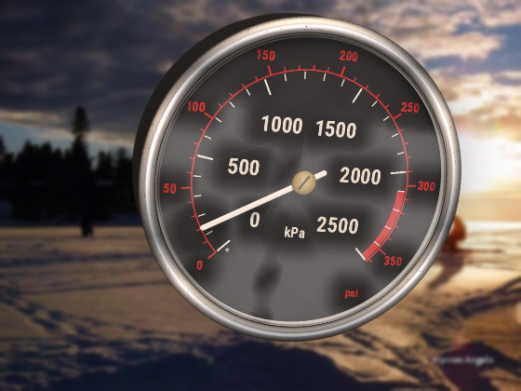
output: kPa 150
